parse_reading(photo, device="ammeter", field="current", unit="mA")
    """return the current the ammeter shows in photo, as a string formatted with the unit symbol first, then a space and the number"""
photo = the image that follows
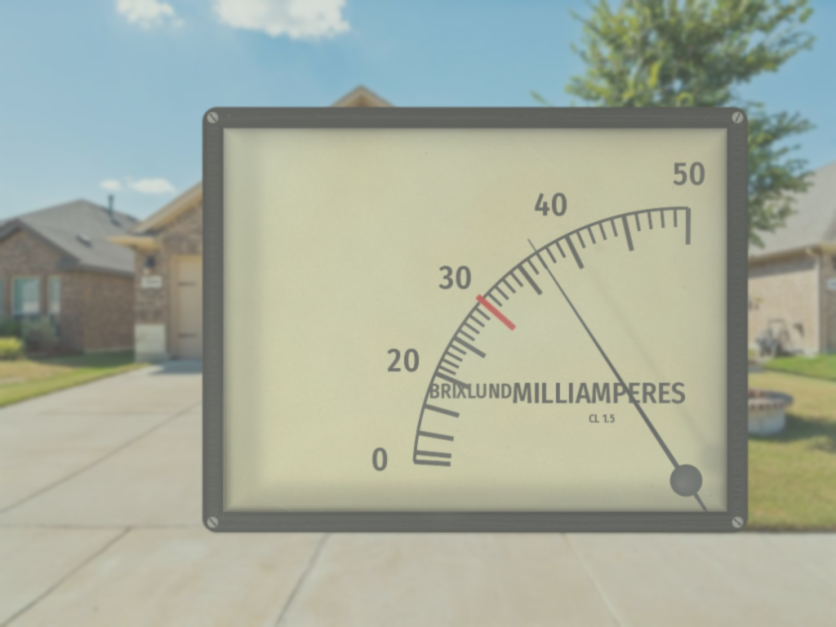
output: mA 37
